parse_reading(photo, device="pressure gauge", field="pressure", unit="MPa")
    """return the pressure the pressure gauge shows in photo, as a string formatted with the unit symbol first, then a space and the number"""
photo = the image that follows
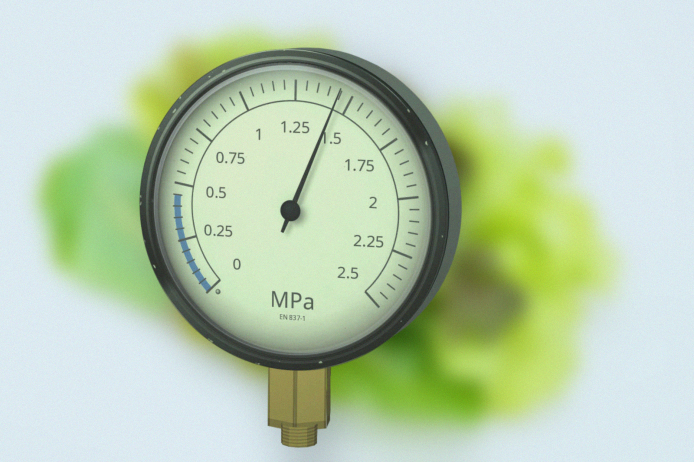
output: MPa 1.45
